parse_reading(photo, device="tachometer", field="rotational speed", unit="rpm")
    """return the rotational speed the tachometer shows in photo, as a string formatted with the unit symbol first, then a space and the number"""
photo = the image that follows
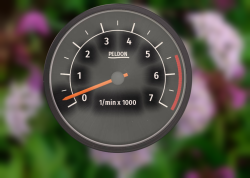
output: rpm 250
